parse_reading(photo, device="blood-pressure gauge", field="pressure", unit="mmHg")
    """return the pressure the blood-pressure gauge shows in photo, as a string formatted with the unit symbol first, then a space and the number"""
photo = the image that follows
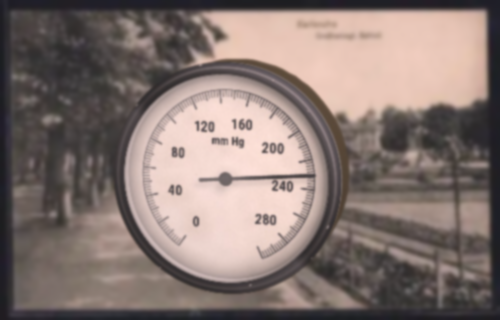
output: mmHg 230
